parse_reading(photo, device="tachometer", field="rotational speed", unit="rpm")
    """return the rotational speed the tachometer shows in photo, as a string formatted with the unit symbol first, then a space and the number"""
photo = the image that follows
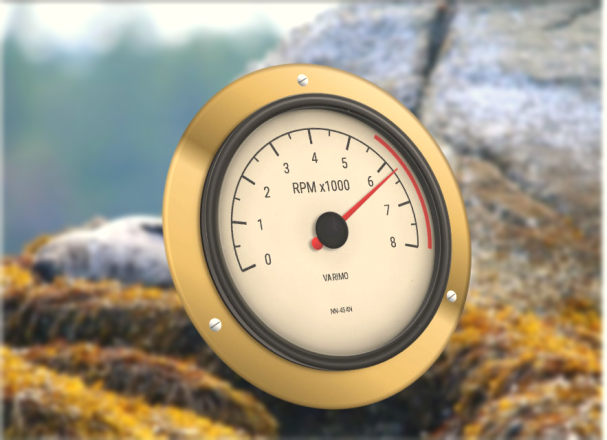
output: rpm 6250
